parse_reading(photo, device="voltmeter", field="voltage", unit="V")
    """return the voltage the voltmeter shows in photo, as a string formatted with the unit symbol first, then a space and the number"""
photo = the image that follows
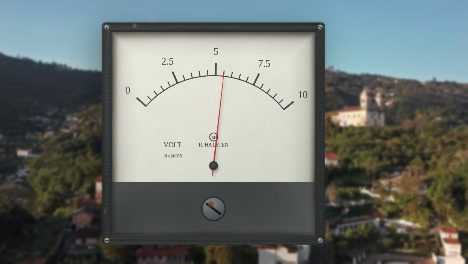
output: V 5.5
